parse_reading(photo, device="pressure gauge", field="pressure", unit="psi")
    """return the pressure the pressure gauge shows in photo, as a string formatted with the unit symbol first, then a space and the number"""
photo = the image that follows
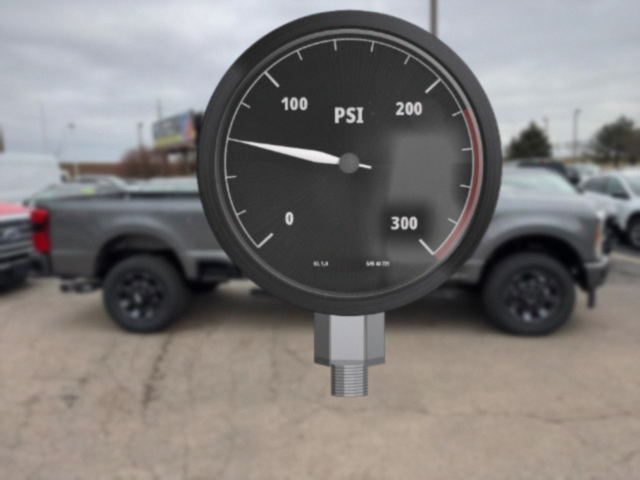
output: psi 60
